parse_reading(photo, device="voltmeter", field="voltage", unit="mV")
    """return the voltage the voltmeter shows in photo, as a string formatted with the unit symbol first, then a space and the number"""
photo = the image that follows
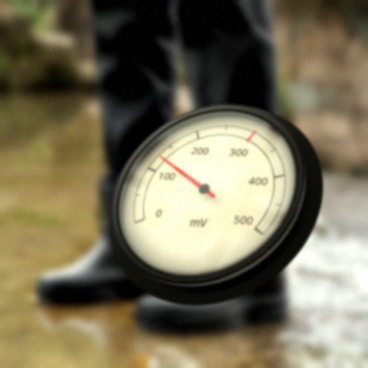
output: mV 125
